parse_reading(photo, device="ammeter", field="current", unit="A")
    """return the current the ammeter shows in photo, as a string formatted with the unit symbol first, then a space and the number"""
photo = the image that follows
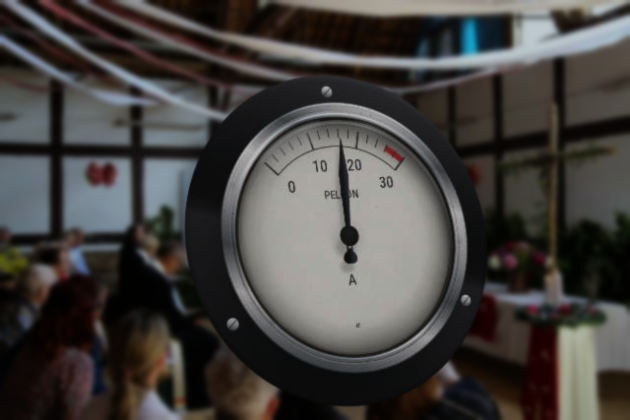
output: A 16
